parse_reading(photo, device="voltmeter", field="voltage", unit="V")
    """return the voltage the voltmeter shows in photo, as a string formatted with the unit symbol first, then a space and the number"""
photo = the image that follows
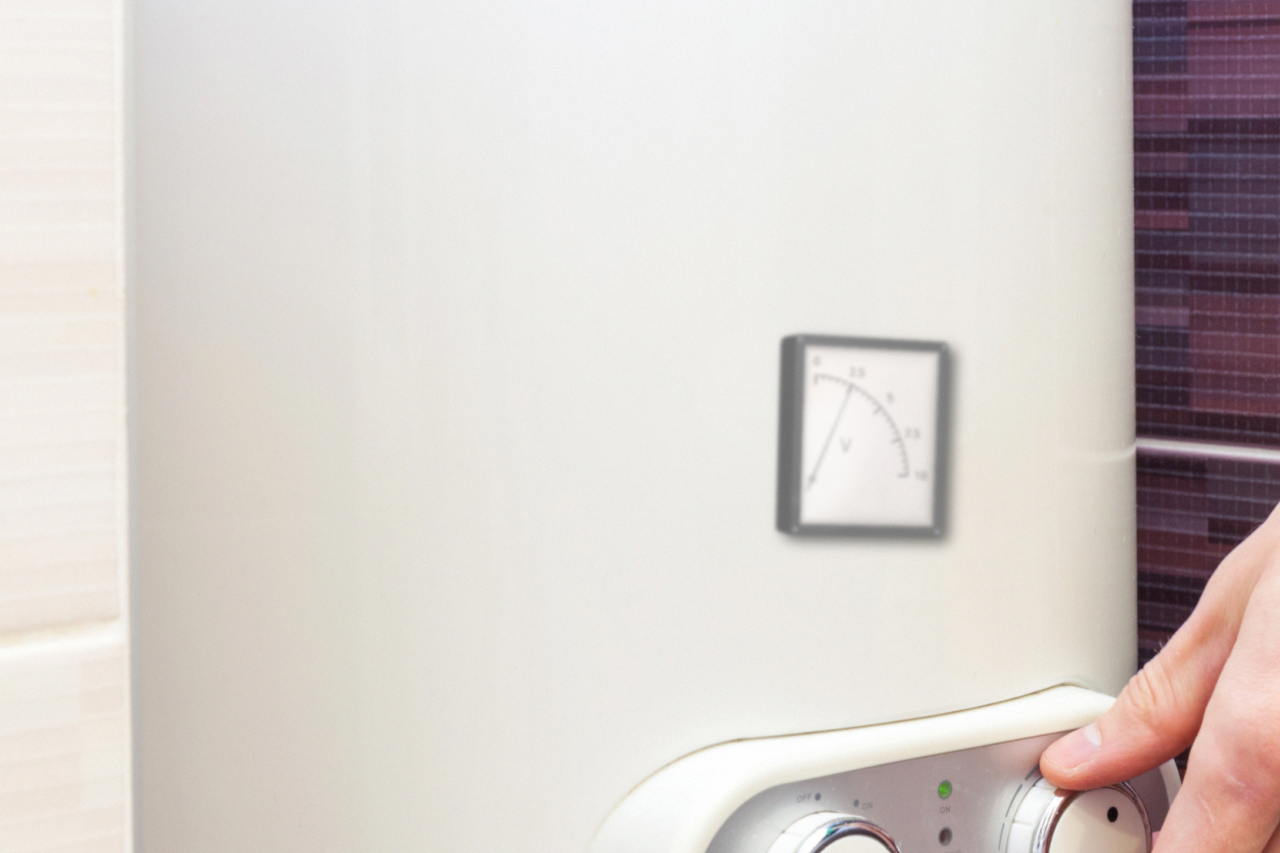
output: V 2.5
